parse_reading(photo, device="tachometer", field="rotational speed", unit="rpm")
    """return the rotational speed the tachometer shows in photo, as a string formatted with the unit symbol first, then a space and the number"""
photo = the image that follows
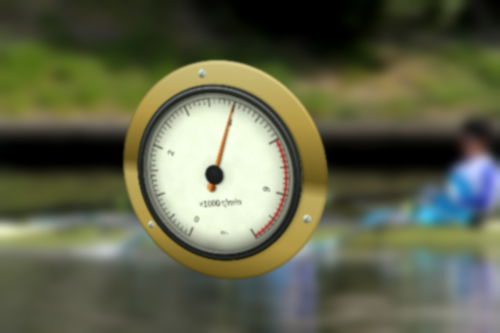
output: rpm 4000
